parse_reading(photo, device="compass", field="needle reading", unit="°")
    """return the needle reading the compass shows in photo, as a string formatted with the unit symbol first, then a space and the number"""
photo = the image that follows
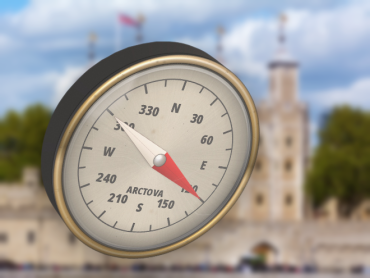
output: ° 120
